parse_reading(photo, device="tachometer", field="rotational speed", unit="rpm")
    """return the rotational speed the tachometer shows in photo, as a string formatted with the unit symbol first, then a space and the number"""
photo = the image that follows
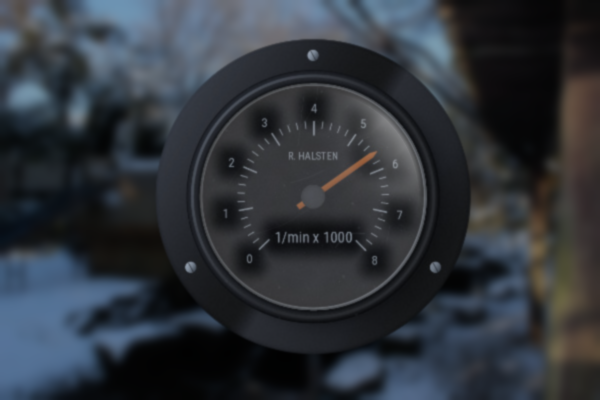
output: rpm 5600
